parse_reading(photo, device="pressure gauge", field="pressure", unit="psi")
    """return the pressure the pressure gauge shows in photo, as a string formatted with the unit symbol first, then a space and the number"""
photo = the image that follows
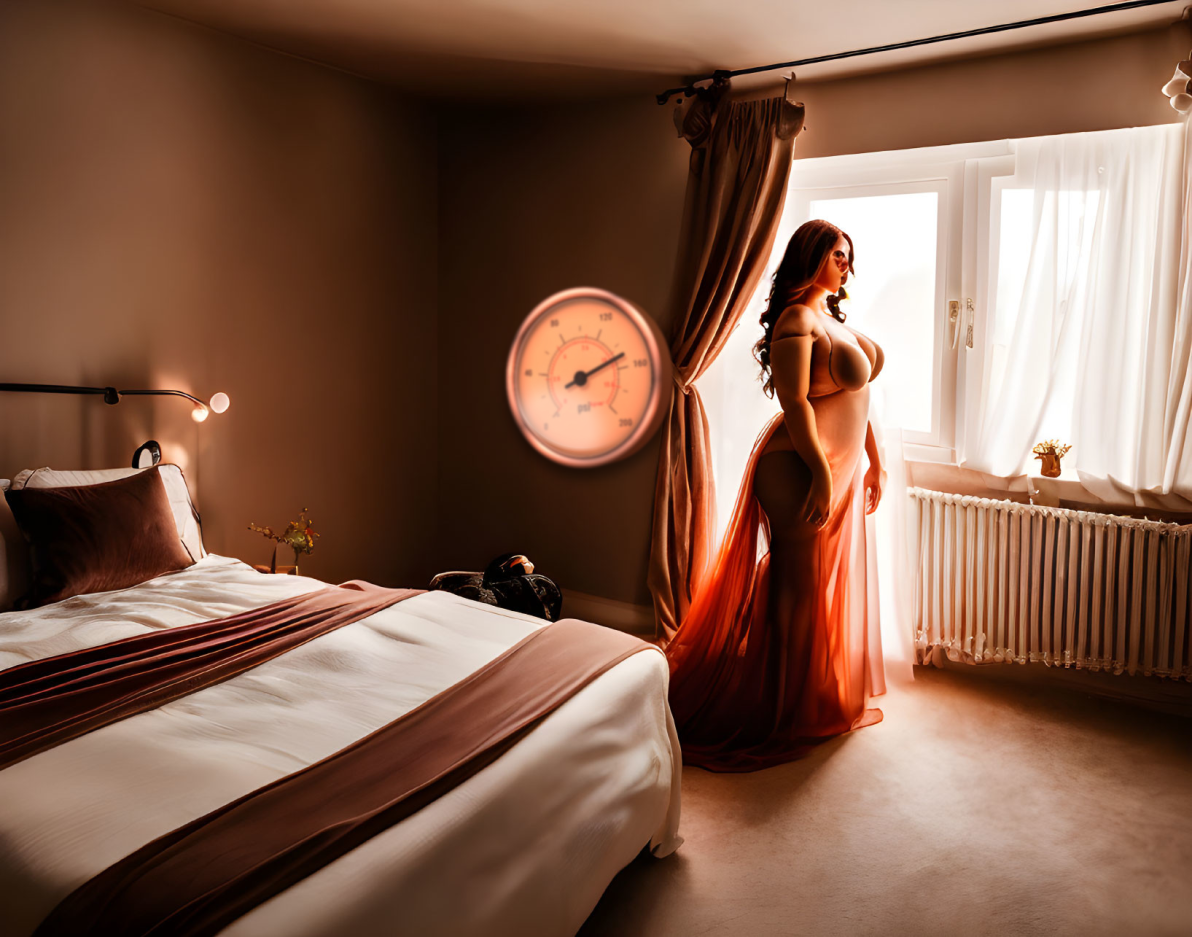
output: psi 150
